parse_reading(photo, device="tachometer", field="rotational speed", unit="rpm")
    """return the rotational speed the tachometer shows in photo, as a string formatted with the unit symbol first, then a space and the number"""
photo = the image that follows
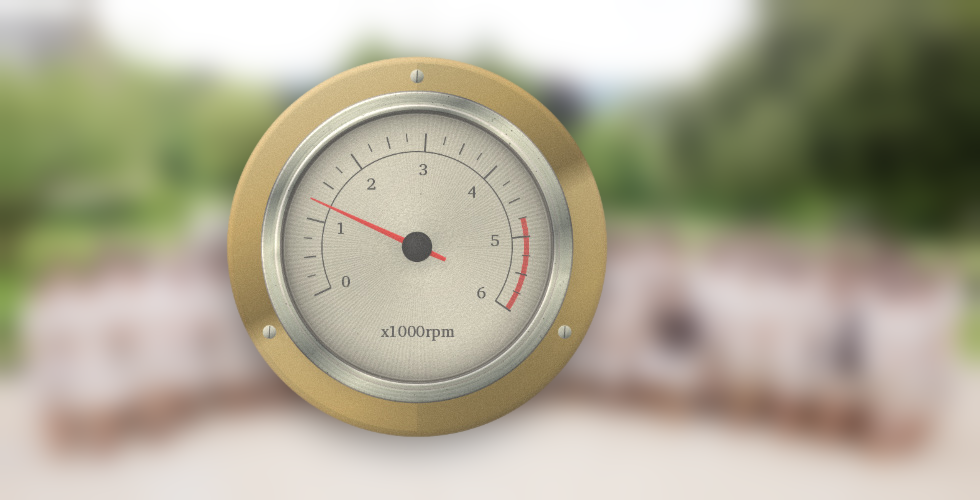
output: rpm 1250
